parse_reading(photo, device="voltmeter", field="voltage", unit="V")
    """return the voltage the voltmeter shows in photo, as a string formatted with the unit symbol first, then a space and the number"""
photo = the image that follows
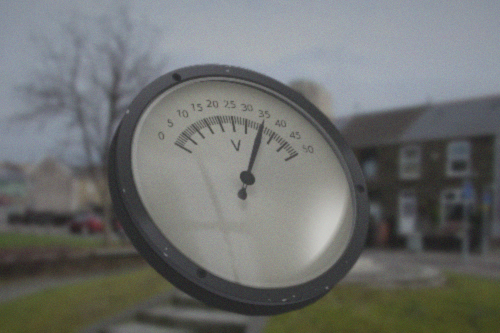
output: V 35
